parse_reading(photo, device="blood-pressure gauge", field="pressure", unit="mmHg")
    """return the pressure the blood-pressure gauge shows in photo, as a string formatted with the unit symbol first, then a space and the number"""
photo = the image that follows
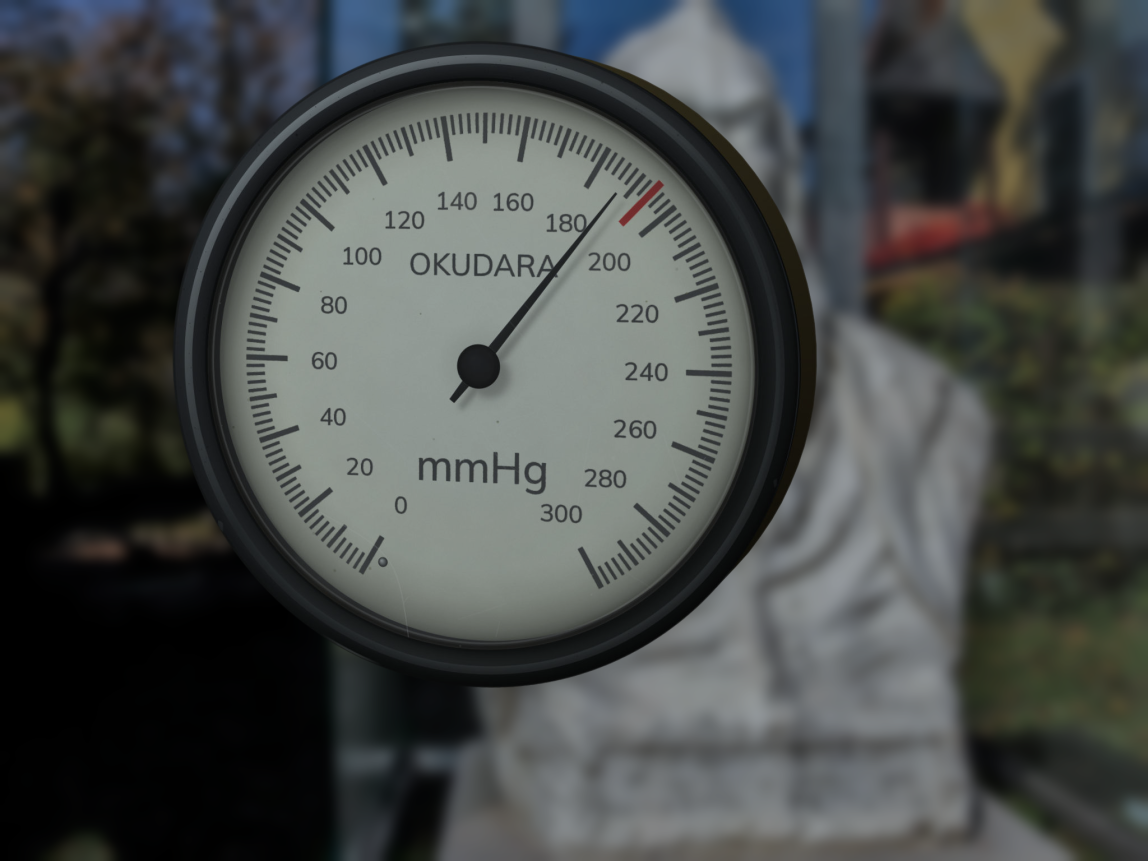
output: mmHg 188
